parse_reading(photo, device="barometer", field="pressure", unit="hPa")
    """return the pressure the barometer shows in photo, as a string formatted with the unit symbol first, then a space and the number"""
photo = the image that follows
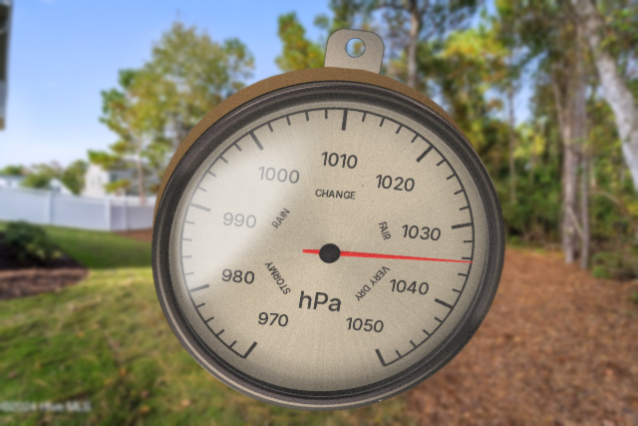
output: hPa 1034
